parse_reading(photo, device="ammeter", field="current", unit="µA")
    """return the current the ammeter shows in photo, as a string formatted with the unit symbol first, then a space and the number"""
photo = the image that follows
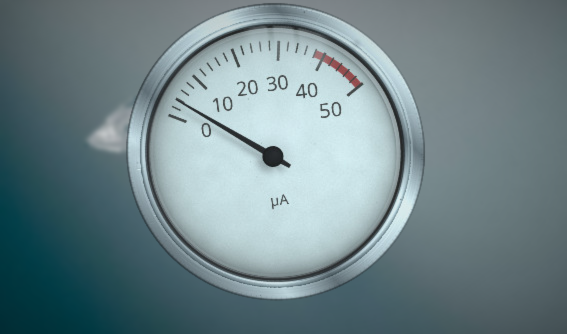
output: µA 4
